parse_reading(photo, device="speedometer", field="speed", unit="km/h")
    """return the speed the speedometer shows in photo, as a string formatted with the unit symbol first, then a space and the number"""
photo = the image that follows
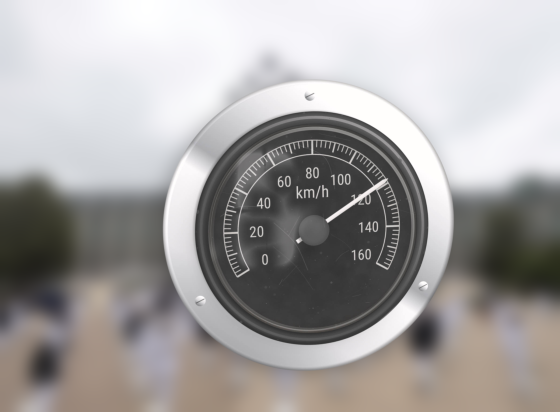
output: km/h 118
